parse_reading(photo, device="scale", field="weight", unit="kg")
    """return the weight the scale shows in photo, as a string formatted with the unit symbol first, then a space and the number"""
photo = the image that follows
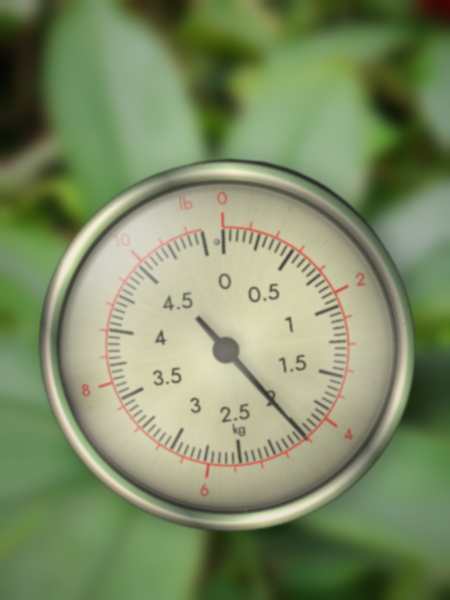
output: kg 2
